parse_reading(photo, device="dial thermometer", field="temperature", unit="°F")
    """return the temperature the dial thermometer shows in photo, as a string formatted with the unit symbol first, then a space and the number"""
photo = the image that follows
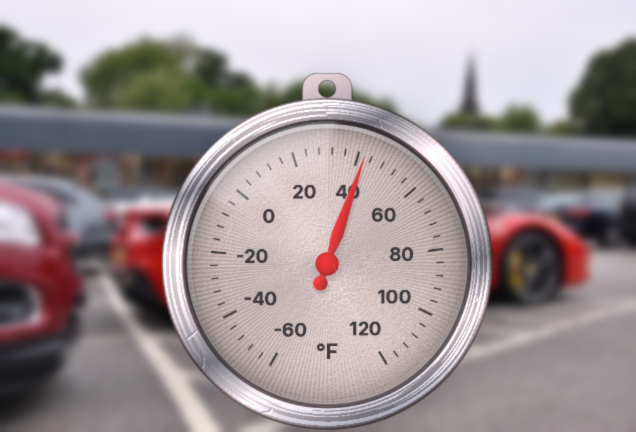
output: °F 42
